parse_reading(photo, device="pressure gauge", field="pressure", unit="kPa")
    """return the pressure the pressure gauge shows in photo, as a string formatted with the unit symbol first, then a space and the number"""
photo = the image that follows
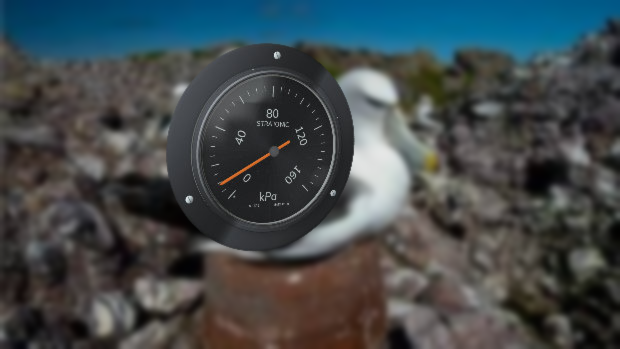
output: kPa 10
